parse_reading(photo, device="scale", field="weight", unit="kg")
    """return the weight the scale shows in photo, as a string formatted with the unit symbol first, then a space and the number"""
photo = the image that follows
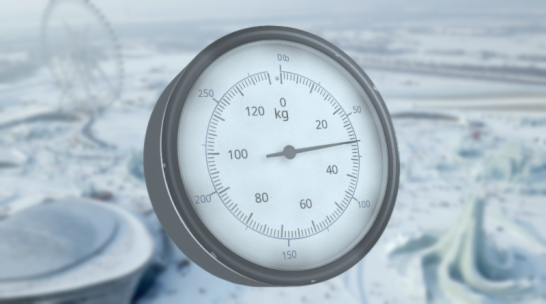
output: kg 30
